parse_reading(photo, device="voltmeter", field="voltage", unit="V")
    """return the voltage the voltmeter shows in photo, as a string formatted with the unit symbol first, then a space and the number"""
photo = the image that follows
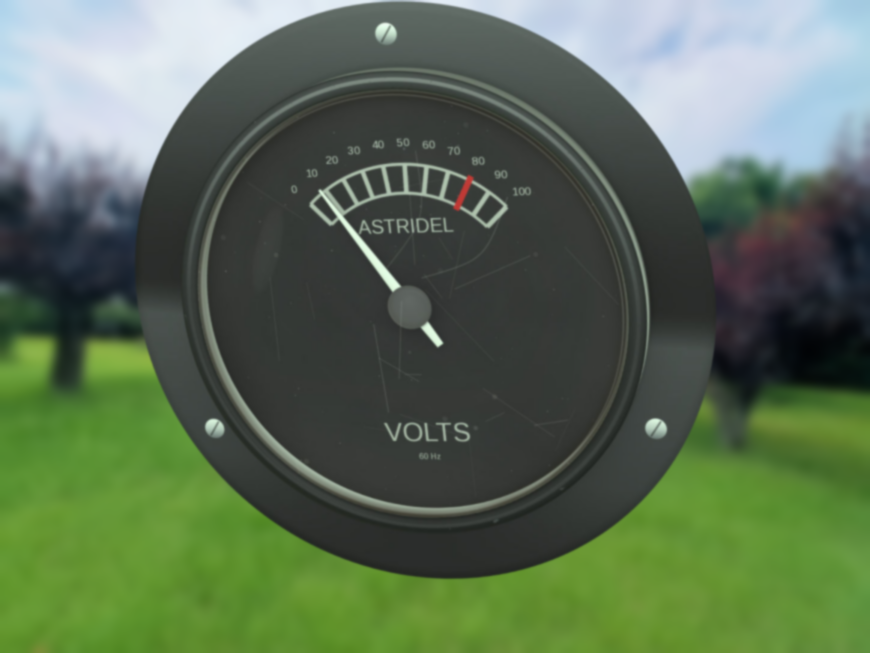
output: V 10
